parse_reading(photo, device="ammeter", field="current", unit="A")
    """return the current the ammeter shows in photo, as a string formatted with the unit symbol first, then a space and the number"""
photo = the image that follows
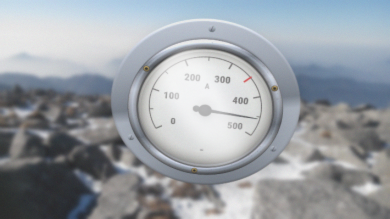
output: A 450
